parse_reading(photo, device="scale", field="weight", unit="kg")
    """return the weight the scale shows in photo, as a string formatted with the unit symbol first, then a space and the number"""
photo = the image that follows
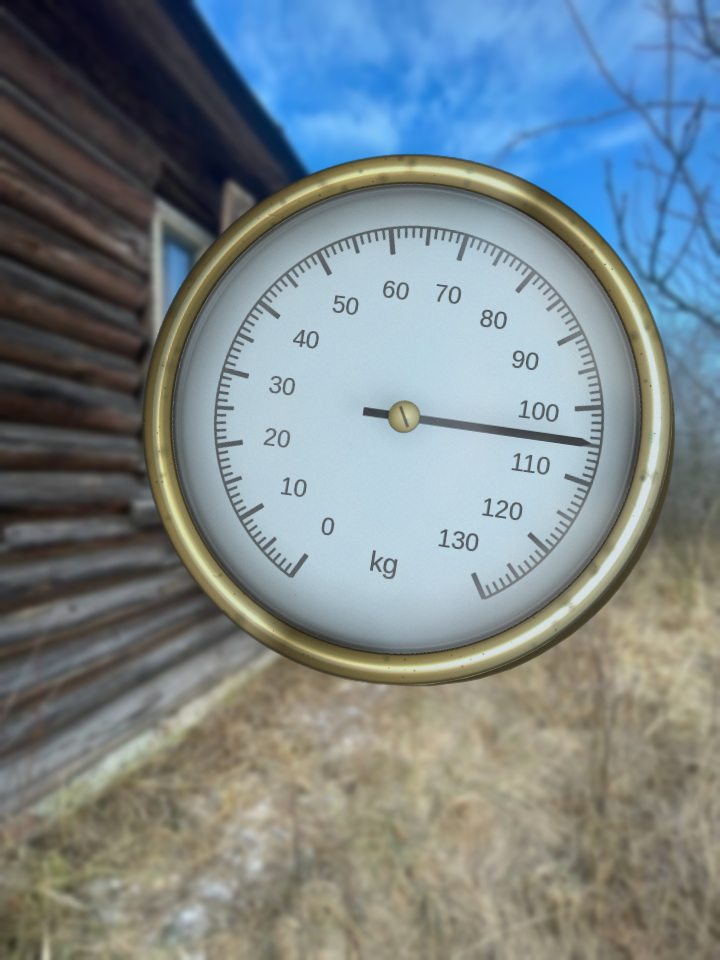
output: kg 105
